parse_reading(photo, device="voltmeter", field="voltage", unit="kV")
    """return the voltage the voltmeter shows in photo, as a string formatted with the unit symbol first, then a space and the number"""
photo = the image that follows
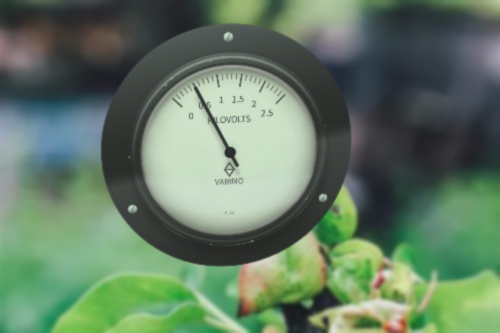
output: kV 0.5
